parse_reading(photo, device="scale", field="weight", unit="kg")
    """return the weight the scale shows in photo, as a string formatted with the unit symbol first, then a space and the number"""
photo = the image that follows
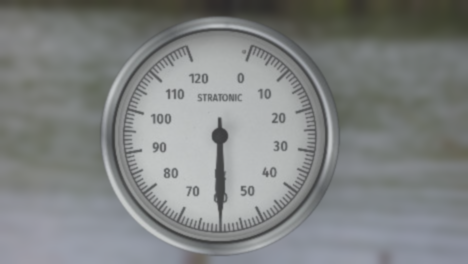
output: kg 60
